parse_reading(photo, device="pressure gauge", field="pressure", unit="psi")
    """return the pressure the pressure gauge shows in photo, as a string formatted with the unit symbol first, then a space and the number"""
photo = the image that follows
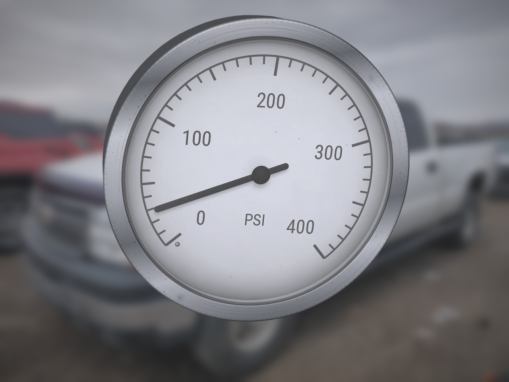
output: psi 30
